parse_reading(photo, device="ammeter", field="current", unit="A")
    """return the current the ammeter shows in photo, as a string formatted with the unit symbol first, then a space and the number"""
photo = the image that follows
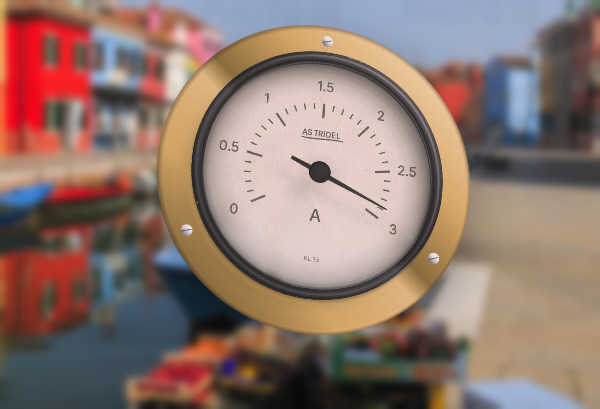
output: A 2.9
